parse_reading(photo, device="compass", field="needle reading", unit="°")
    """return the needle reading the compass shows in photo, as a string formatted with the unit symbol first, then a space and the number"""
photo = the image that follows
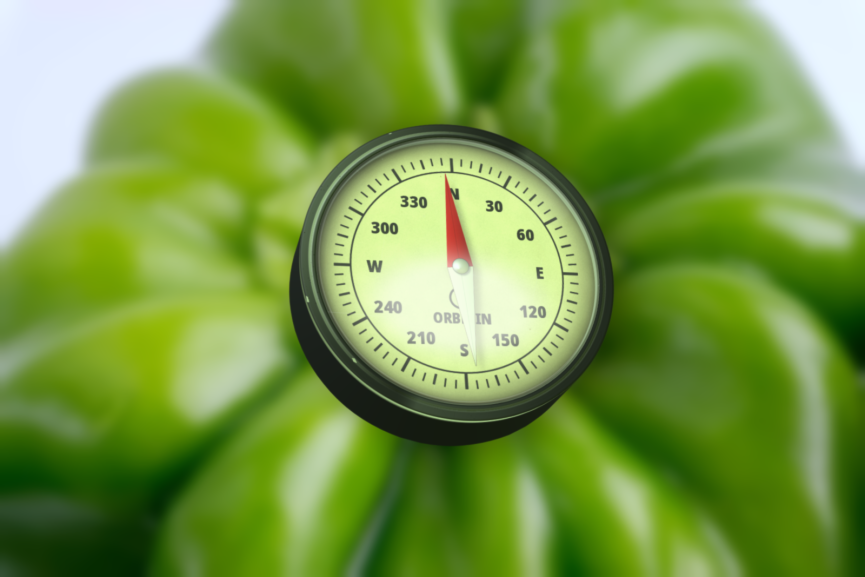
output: ° 355
